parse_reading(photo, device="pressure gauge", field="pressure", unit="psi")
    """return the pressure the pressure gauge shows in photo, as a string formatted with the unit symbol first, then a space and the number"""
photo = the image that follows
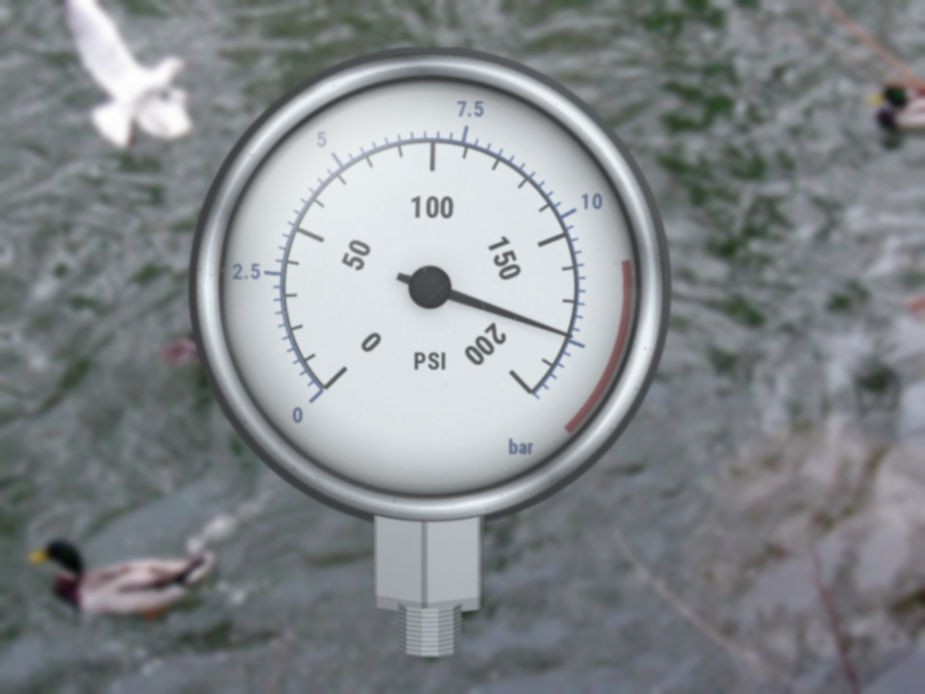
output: psi 180
